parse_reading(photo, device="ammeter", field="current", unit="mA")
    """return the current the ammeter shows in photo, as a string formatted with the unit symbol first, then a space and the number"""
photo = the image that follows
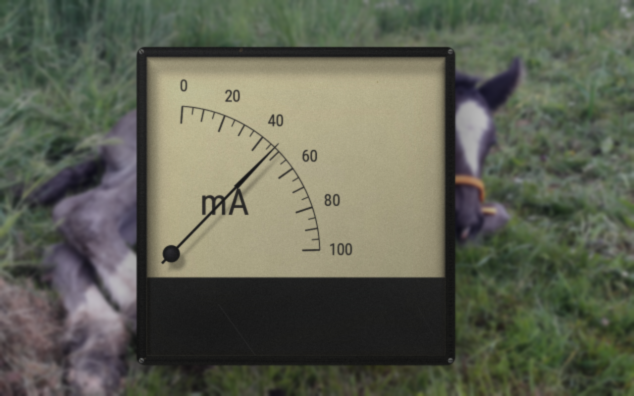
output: mA 47.5
